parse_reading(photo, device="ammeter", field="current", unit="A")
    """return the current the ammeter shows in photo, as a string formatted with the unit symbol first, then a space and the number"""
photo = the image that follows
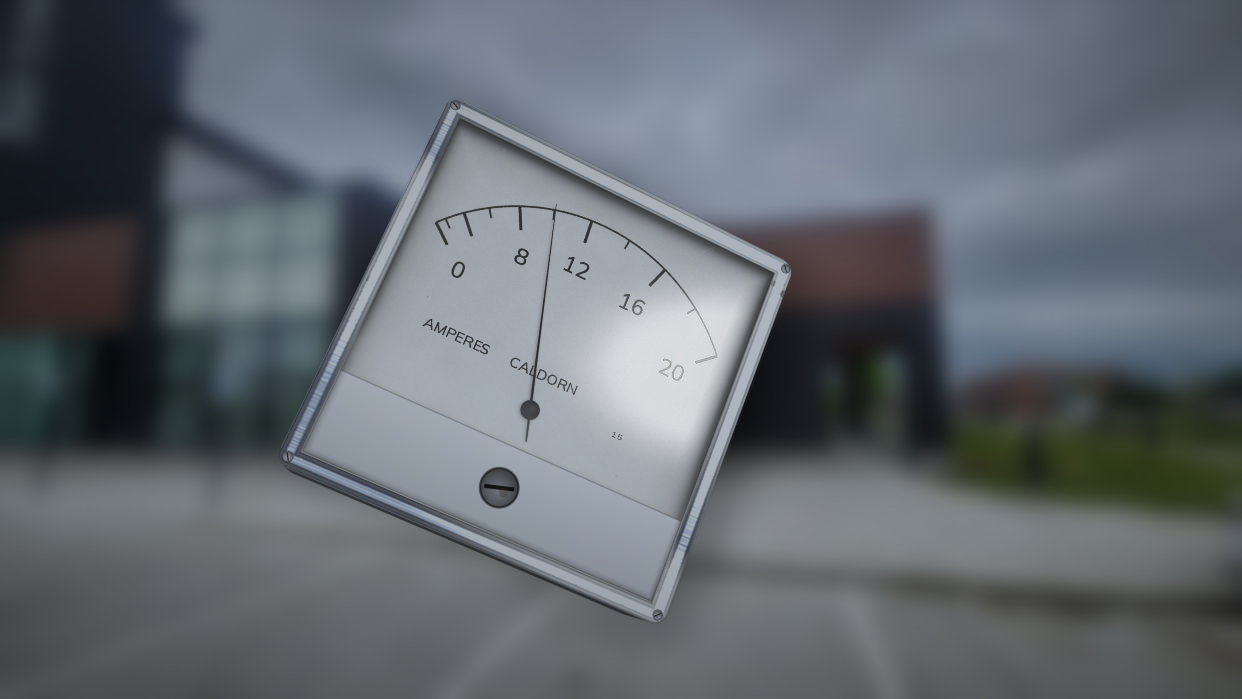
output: A 10
